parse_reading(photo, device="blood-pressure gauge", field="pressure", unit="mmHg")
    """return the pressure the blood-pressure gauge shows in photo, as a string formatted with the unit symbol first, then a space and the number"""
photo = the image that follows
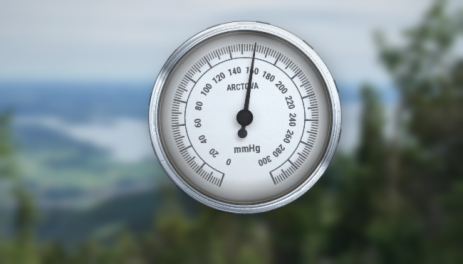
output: mmHg 160
